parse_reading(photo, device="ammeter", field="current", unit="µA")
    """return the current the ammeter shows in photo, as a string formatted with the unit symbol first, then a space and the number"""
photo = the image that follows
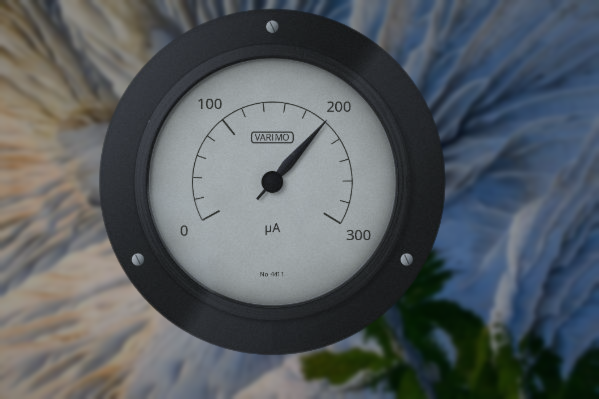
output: µA 200
